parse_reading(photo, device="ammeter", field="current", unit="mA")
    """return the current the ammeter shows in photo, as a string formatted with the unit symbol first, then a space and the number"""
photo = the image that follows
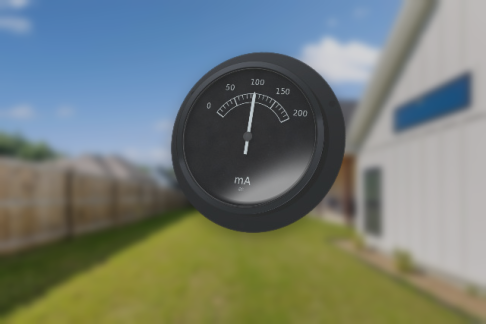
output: mA 100
